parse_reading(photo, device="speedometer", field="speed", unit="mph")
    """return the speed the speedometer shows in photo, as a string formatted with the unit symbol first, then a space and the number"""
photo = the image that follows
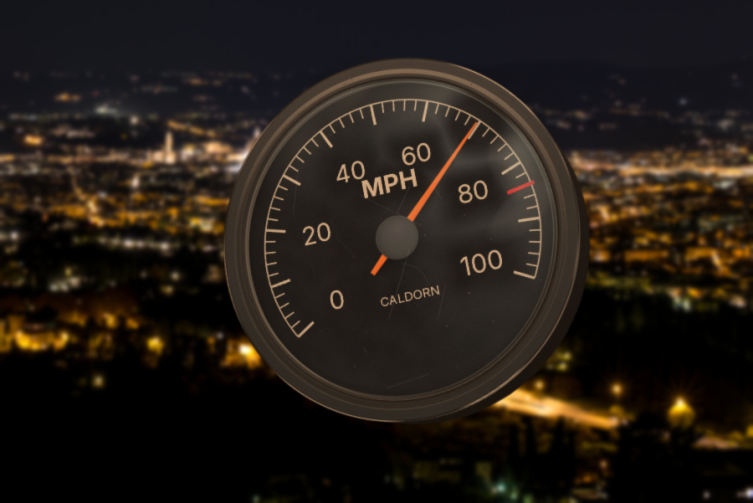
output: mph 70
